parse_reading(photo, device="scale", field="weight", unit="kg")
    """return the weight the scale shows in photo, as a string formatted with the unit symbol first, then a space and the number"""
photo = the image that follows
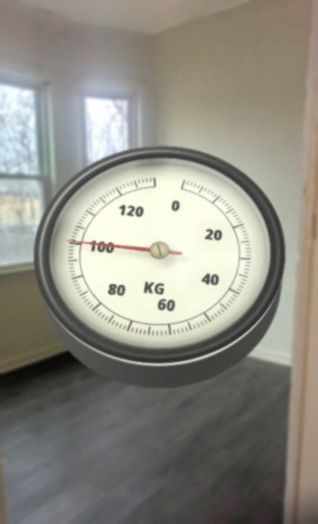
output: kg 100
